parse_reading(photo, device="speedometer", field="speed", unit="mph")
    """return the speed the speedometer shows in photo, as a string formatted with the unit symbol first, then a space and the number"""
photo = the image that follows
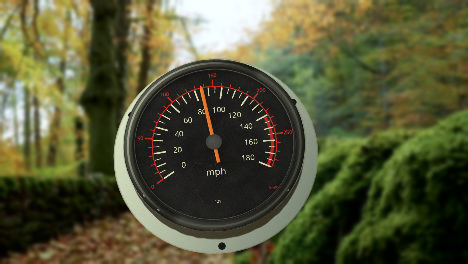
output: mph 85
